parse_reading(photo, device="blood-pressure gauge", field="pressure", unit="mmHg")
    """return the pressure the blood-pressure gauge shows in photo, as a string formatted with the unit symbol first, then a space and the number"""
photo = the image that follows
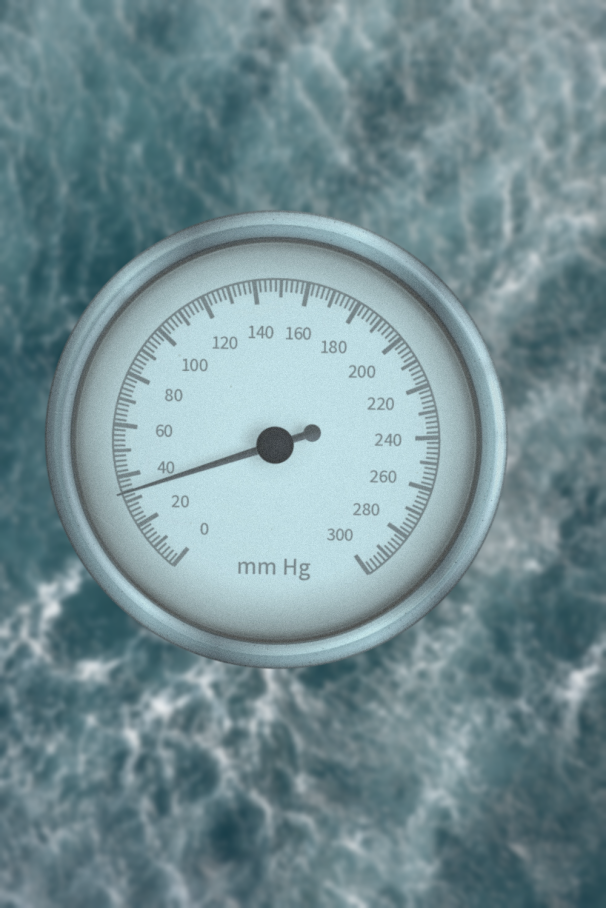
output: mmHg 34
